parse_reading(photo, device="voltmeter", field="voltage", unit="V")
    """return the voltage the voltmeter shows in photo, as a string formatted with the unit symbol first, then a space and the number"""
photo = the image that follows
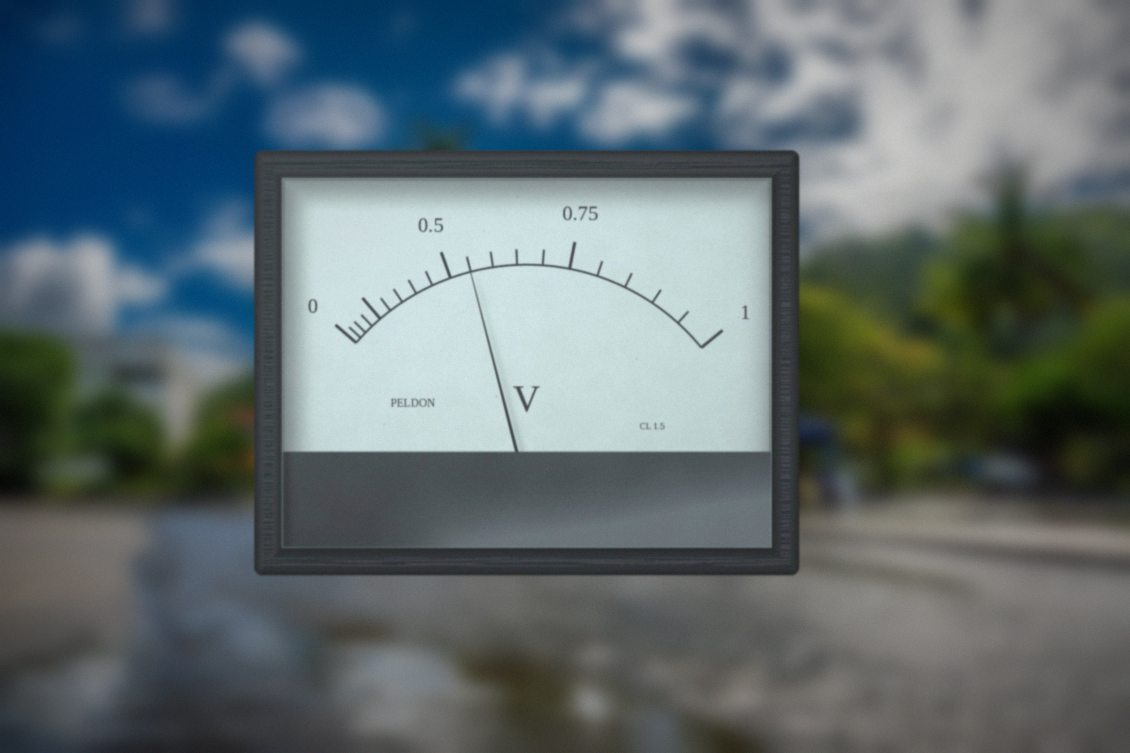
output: V 0.55
